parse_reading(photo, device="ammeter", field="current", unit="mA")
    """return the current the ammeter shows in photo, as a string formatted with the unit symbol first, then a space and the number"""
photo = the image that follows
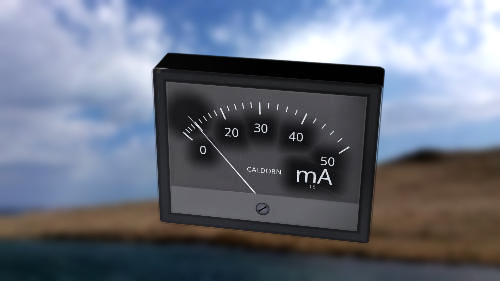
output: mA 10
